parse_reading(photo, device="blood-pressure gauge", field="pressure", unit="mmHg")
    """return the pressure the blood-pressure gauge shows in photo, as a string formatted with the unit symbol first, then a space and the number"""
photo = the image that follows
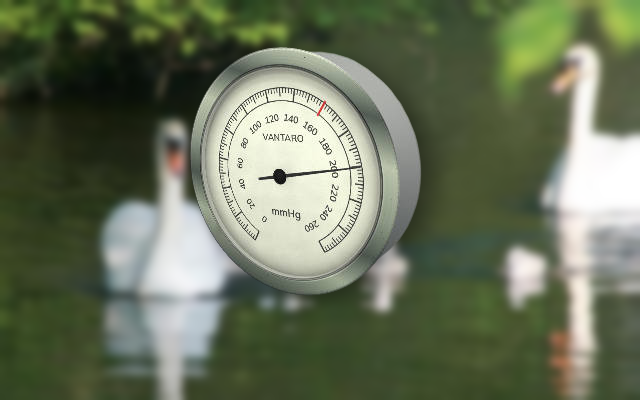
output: mmHg 200
